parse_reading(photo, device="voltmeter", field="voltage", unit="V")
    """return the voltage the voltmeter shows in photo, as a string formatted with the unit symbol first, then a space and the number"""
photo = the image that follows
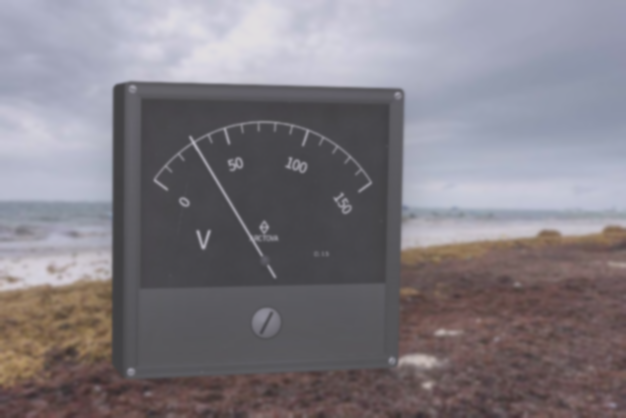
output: V 30
